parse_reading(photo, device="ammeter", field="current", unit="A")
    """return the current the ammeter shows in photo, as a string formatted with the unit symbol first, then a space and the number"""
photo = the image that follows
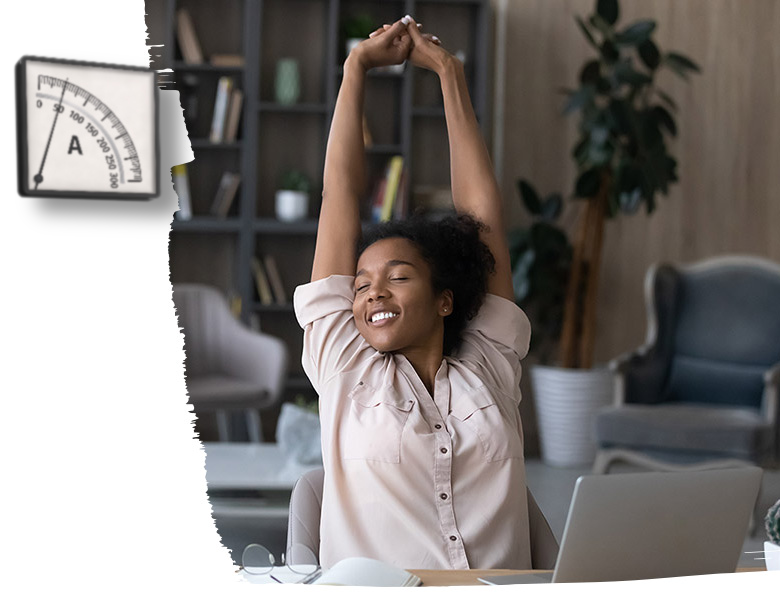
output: A 50
